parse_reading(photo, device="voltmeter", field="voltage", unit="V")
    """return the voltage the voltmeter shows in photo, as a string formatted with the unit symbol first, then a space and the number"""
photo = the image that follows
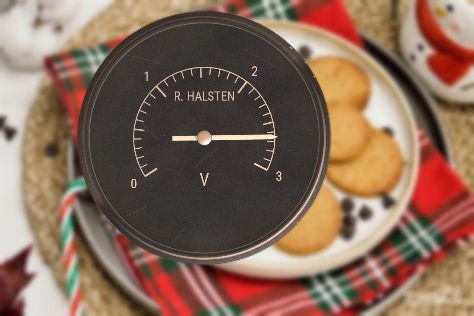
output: V 2.65
